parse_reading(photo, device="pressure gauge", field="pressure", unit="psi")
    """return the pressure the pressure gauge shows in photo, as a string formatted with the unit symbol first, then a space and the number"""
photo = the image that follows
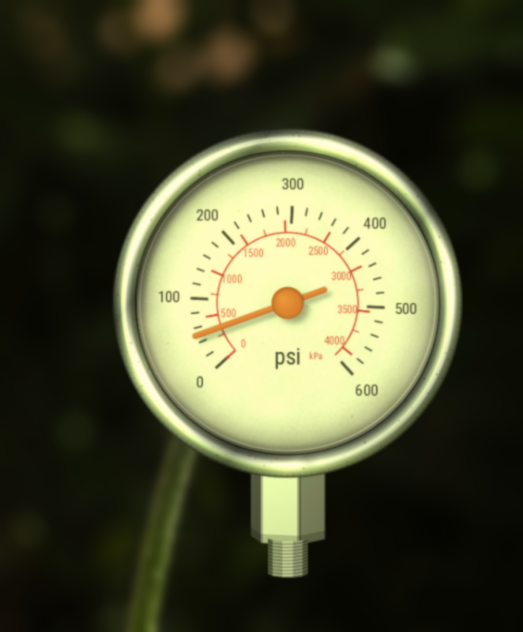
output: psi 50
